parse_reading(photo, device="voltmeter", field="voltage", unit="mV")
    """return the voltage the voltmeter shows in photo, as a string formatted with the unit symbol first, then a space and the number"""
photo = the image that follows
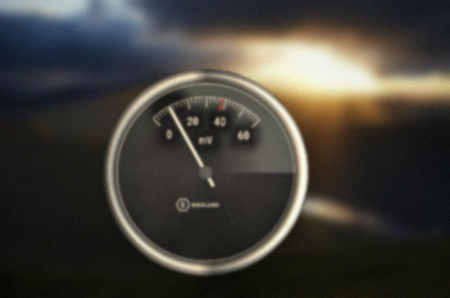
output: mV 10
